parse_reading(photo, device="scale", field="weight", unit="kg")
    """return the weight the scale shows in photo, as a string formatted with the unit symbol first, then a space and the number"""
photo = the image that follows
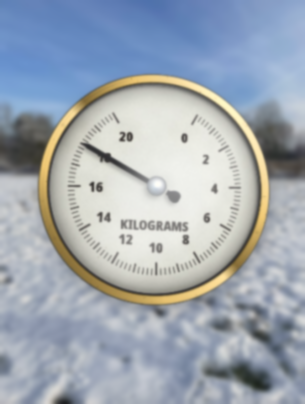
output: kg 18
